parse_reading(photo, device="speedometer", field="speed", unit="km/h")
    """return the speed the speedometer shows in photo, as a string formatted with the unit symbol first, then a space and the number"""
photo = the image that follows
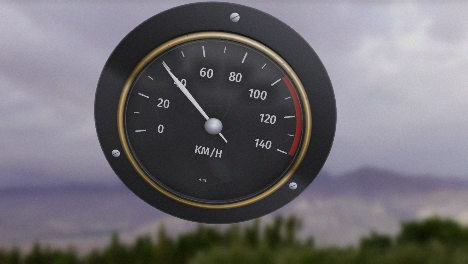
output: km/h 40
